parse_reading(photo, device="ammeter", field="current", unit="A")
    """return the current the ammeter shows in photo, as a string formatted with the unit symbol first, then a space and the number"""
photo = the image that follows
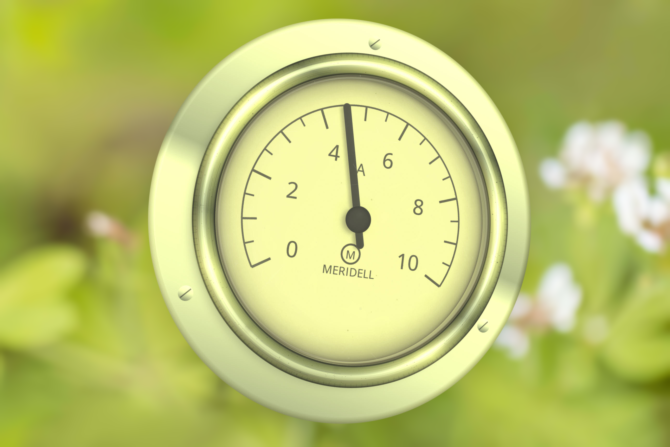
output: A 4.5
